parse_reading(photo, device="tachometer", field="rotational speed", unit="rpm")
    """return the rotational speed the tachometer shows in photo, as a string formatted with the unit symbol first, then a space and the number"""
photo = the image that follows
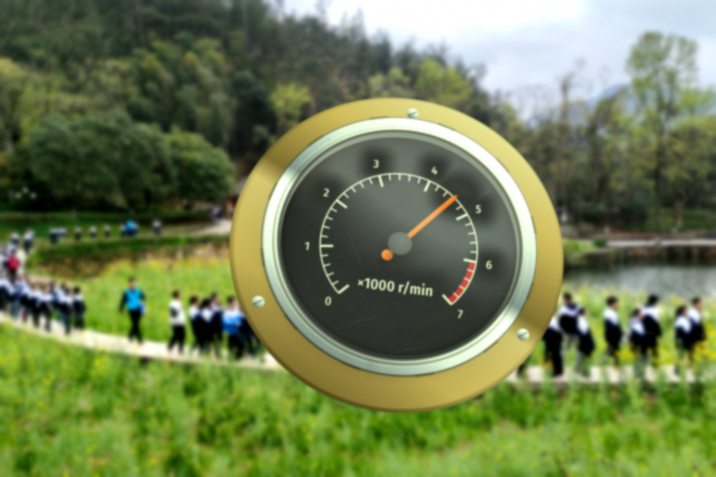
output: rpm 4600
